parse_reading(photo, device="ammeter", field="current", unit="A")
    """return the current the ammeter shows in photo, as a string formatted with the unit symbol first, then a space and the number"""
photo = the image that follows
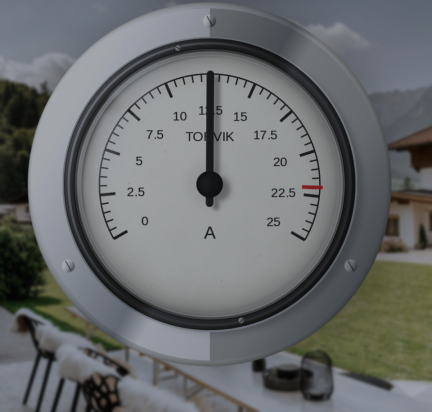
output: A 12.5
